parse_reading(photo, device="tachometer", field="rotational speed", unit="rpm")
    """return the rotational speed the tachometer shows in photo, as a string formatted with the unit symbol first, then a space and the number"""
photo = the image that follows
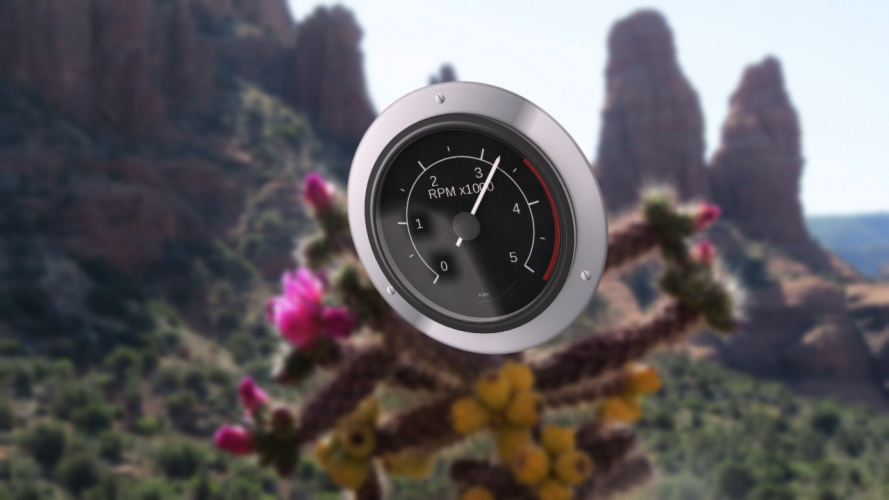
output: rpm 3250
